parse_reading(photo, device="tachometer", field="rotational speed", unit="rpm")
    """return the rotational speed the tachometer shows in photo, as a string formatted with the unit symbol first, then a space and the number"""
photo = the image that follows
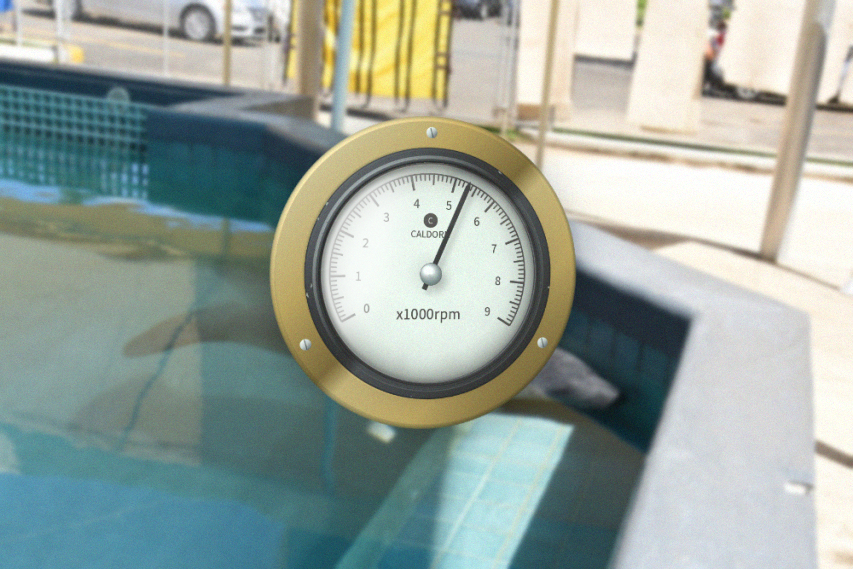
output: rpm 5300
